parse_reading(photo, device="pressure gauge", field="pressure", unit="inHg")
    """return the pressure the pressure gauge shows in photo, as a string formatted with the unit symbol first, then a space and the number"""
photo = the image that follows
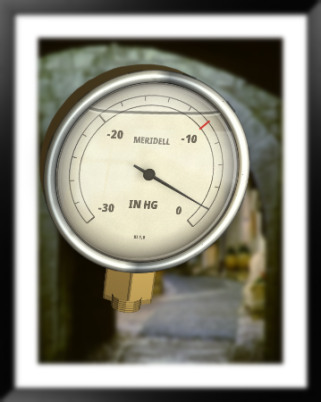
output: inHg -2
